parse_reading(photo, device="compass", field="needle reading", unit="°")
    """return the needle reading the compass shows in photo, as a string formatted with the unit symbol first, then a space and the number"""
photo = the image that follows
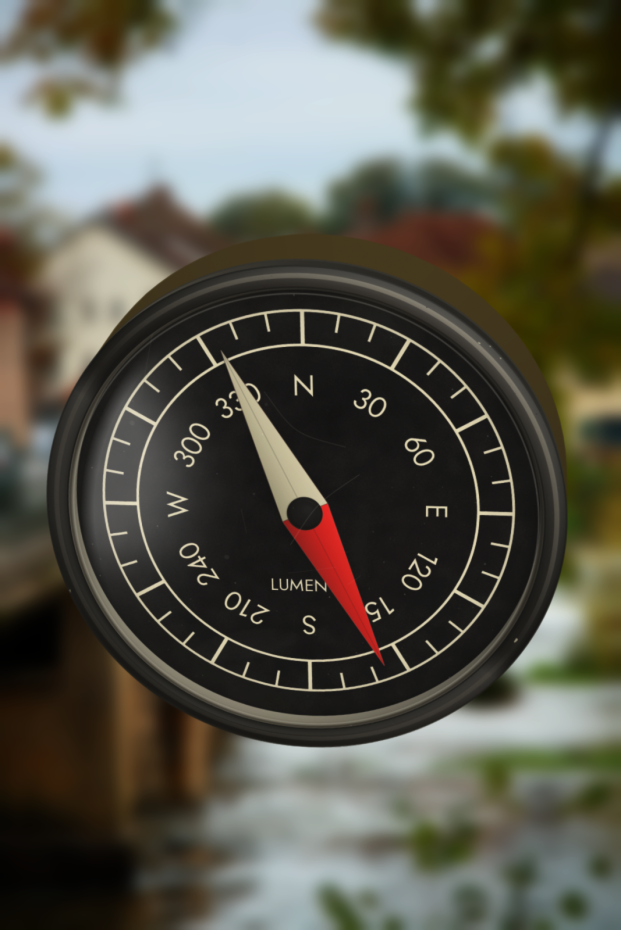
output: ° 155
